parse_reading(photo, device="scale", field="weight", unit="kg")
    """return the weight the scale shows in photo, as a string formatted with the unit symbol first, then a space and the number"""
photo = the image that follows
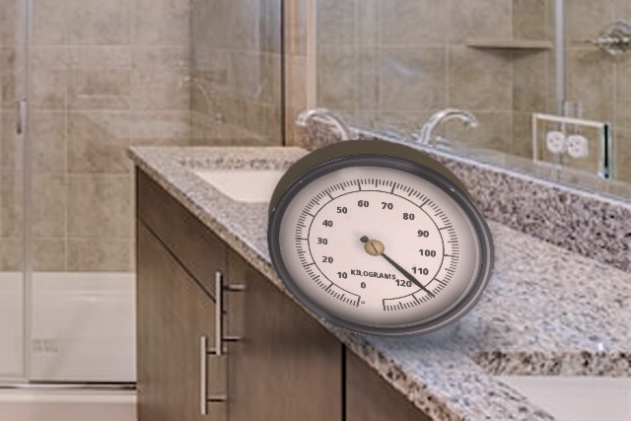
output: kg 115
